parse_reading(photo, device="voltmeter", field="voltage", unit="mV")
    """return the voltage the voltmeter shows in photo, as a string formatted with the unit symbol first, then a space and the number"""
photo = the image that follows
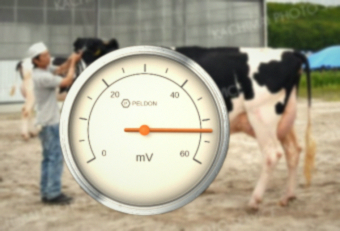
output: mV 52.5
